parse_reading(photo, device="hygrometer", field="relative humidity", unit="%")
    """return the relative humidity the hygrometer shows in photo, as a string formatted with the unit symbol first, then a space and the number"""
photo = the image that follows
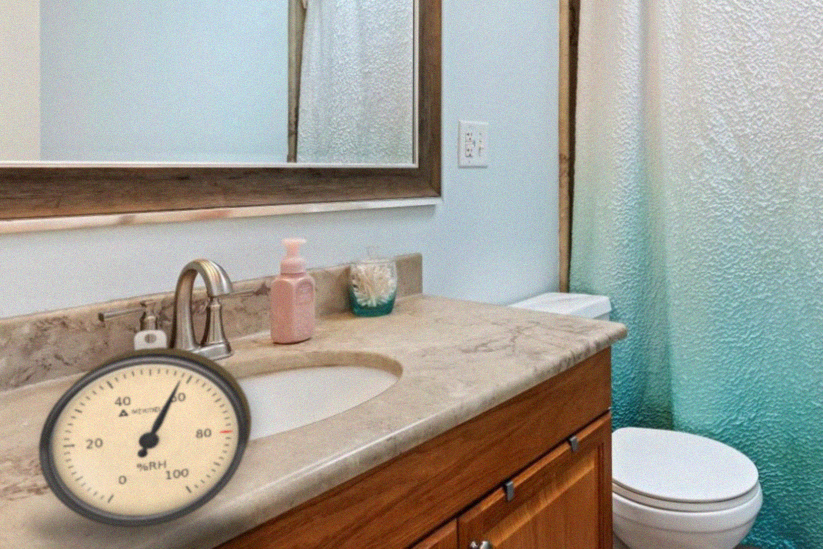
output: % 58
